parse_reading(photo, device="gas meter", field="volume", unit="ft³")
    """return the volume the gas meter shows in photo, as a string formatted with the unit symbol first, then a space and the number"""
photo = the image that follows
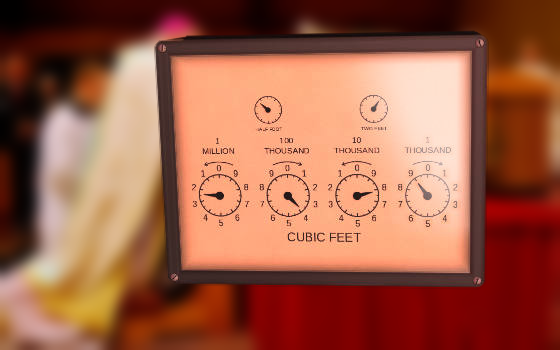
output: ft³ 237900
